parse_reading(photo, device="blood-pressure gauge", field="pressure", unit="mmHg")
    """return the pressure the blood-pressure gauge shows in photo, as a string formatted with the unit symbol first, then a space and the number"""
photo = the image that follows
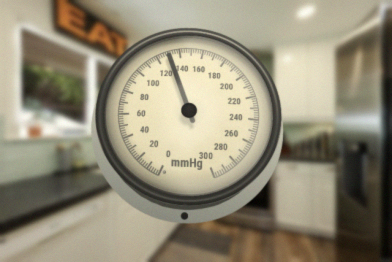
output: mmHg 130
